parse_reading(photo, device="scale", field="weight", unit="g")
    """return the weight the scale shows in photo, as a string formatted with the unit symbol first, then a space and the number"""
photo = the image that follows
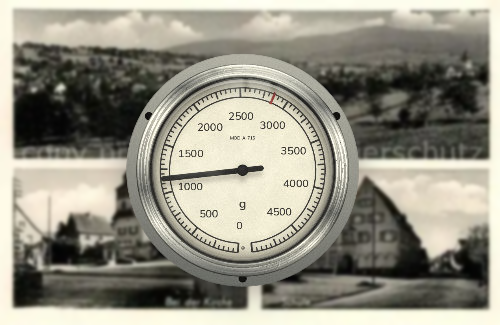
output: g 1150
